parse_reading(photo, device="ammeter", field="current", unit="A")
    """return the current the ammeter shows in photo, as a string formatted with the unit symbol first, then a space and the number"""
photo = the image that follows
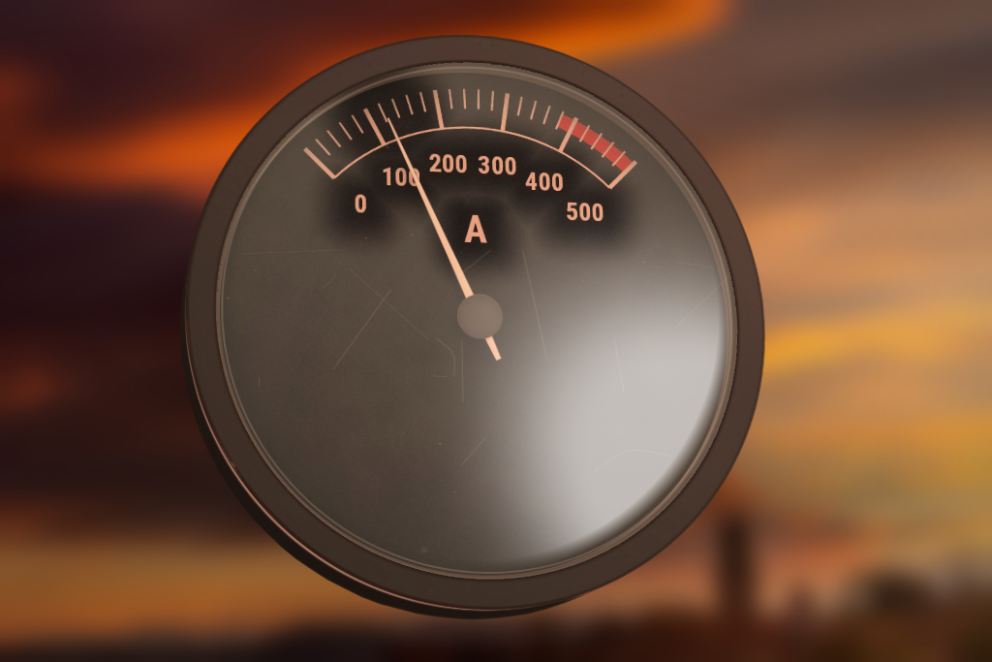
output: A 120
